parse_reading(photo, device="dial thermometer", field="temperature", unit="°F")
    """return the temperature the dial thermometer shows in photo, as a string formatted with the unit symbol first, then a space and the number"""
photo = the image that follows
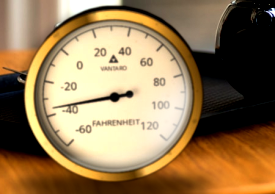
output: °F -35
